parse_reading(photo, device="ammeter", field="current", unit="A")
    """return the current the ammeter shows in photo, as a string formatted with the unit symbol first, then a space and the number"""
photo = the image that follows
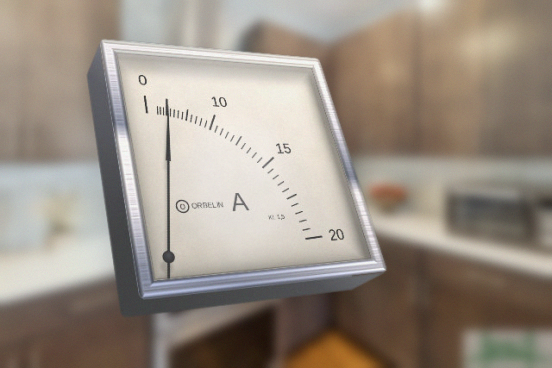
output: A 5
